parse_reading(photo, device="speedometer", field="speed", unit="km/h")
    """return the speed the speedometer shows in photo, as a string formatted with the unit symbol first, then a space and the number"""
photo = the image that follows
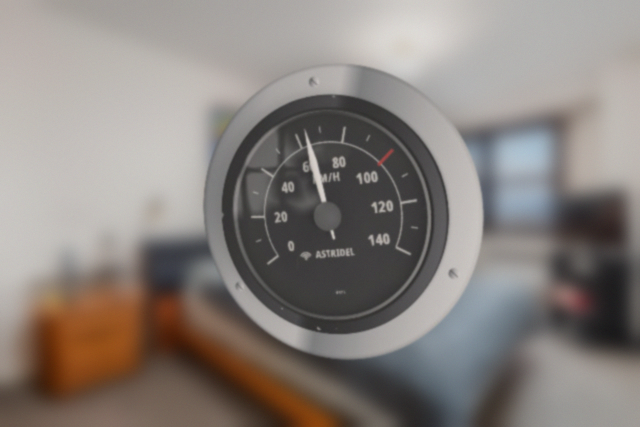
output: km/h 65
